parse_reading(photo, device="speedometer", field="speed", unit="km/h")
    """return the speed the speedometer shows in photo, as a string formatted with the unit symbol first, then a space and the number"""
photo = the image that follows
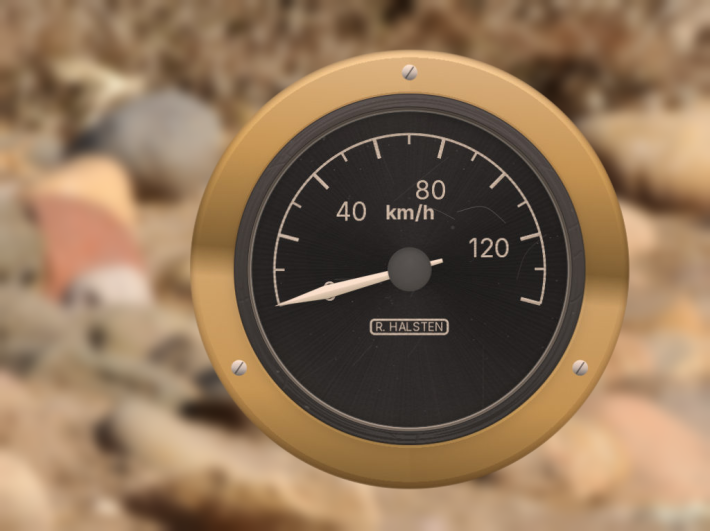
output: km/h 0
